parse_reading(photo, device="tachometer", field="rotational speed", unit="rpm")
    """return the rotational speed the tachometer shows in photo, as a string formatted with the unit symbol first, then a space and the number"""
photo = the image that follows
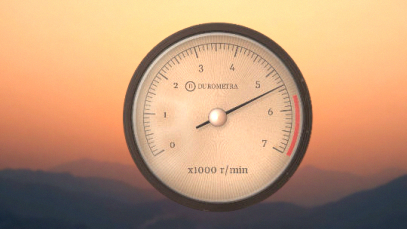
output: rpm 5400
